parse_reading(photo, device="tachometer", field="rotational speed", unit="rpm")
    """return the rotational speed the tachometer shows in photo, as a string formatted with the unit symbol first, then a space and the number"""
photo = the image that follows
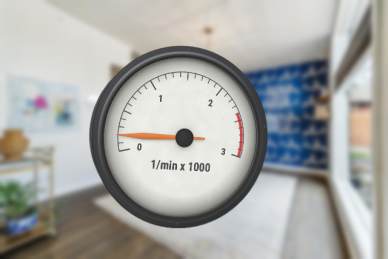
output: rpm 200
